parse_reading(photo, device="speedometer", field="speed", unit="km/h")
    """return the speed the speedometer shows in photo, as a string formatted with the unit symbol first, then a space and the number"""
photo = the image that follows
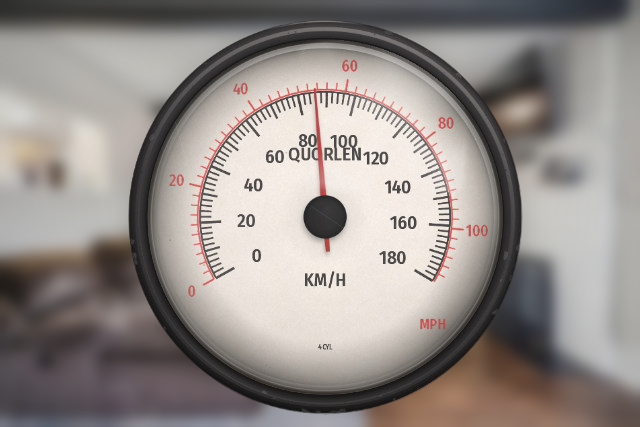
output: km/h 86
